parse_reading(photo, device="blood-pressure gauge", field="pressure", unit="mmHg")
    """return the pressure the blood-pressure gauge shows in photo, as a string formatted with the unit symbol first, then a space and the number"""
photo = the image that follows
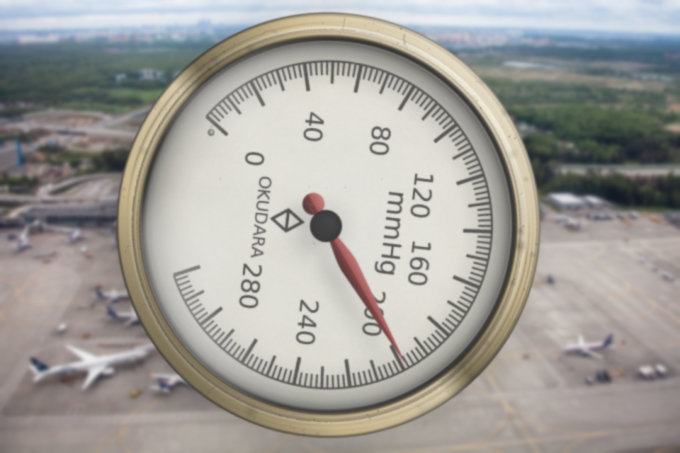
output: mmHg 198
